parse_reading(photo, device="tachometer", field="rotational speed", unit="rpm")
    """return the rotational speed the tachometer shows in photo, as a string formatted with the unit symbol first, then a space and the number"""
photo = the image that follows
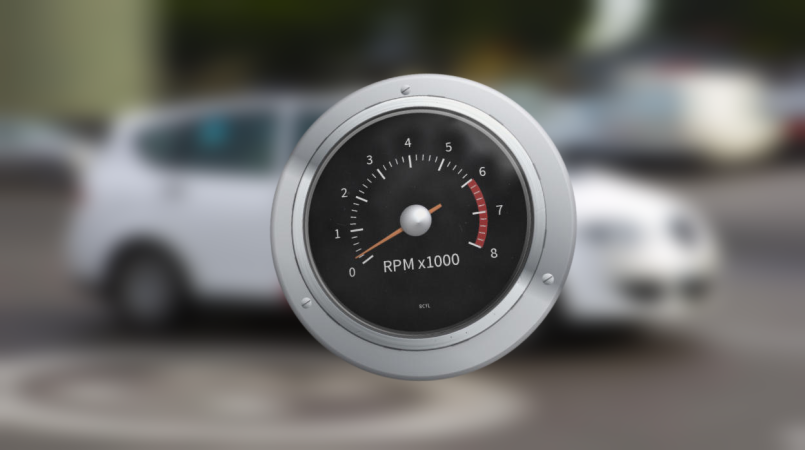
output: rpm 200
